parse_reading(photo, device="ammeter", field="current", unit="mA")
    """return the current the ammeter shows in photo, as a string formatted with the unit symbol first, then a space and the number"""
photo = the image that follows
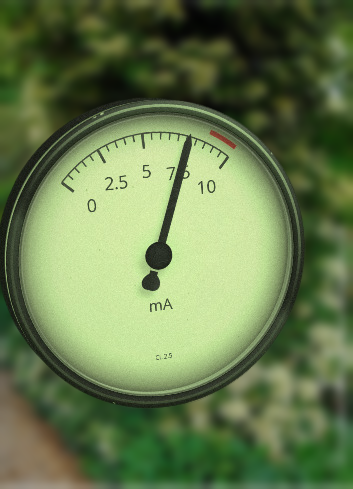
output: mA 7.5
